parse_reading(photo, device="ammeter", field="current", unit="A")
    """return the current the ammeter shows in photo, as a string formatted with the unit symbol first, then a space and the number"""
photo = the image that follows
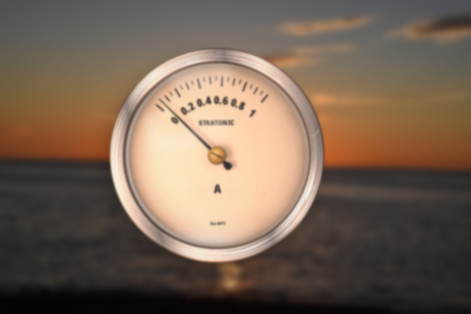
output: A 0.05
